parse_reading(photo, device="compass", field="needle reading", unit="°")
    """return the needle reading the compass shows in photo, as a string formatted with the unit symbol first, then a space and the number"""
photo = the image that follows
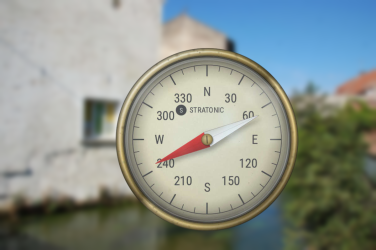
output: ° 245
